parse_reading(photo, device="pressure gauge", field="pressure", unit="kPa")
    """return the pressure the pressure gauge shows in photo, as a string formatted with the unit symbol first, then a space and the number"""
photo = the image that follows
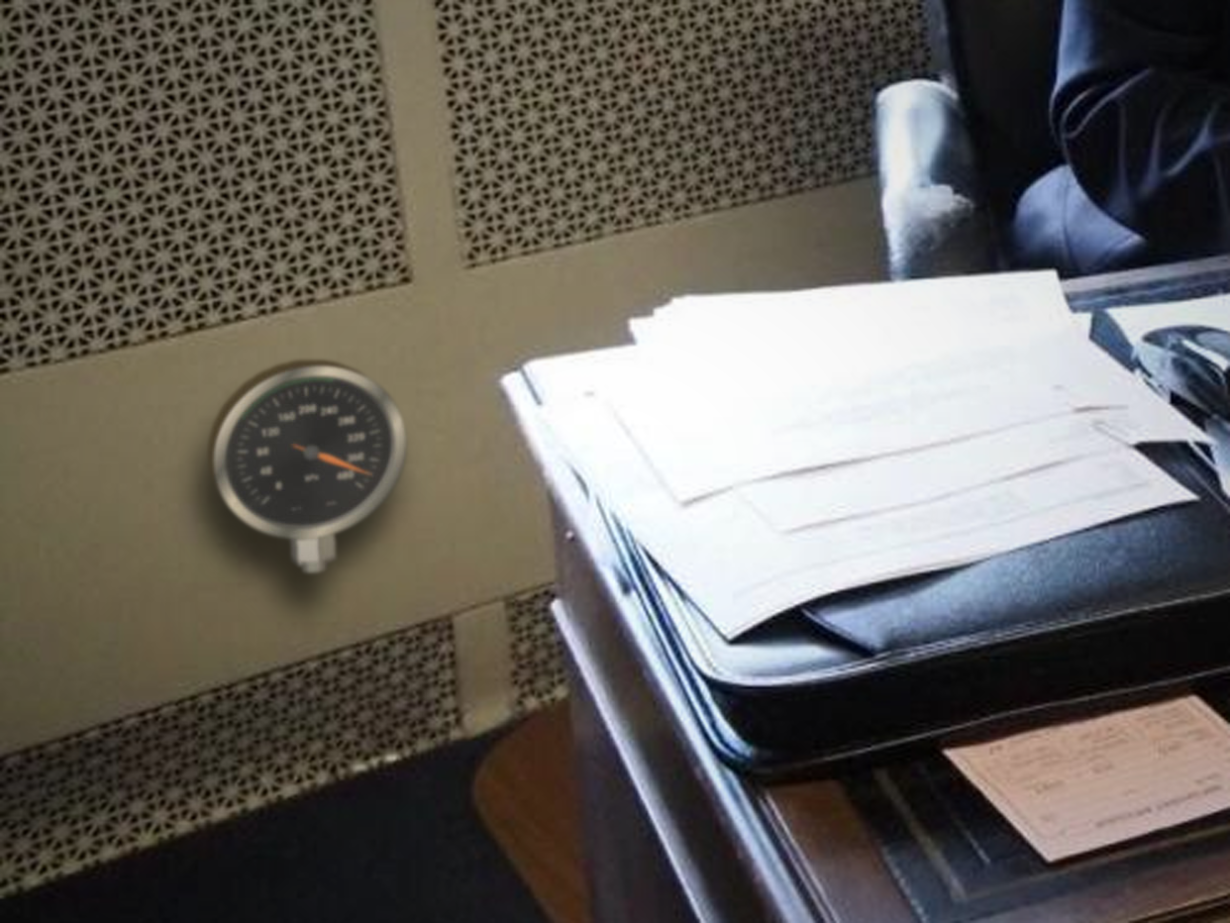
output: kPa 380
